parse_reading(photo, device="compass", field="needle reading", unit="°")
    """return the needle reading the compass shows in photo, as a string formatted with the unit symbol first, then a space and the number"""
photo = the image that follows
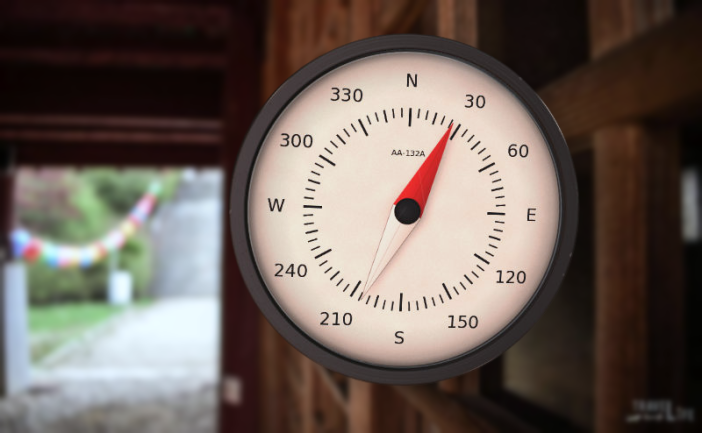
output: ° 25
